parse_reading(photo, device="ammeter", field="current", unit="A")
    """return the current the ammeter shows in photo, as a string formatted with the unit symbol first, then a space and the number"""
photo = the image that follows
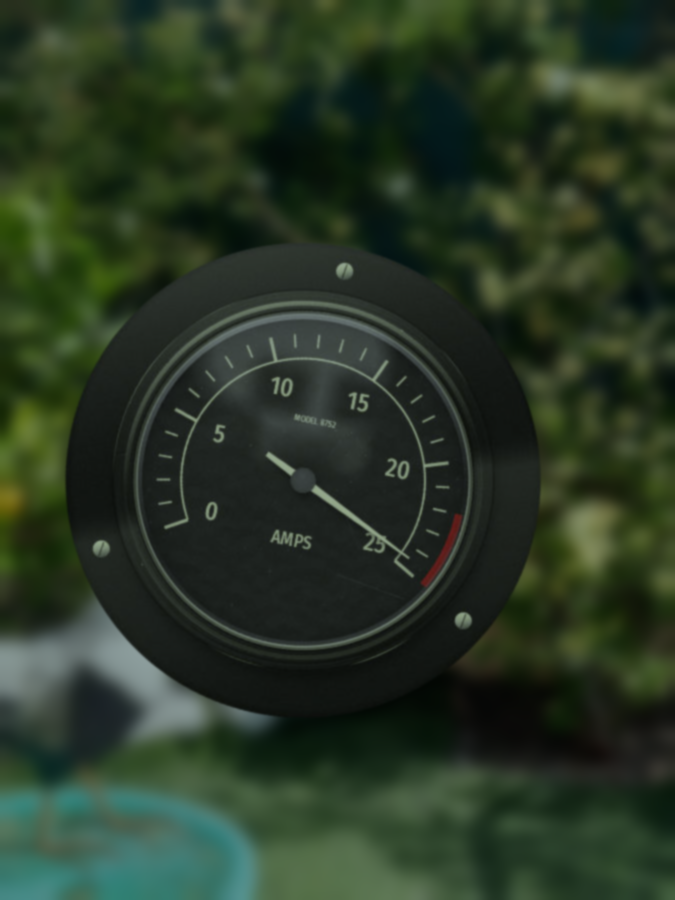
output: A 24.5
